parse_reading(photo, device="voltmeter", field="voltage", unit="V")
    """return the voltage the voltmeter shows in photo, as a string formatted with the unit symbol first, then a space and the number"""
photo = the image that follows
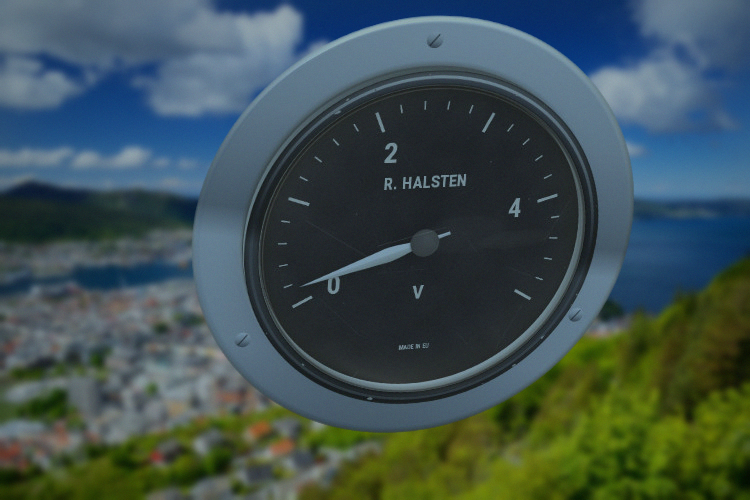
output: V 0.2
